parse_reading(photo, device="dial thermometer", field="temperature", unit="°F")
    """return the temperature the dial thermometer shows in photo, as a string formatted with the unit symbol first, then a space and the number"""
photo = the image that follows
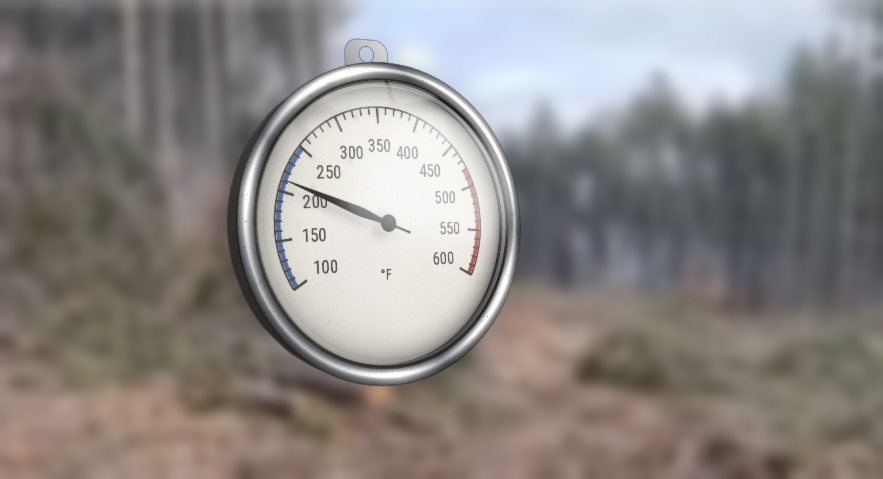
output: °F 210
